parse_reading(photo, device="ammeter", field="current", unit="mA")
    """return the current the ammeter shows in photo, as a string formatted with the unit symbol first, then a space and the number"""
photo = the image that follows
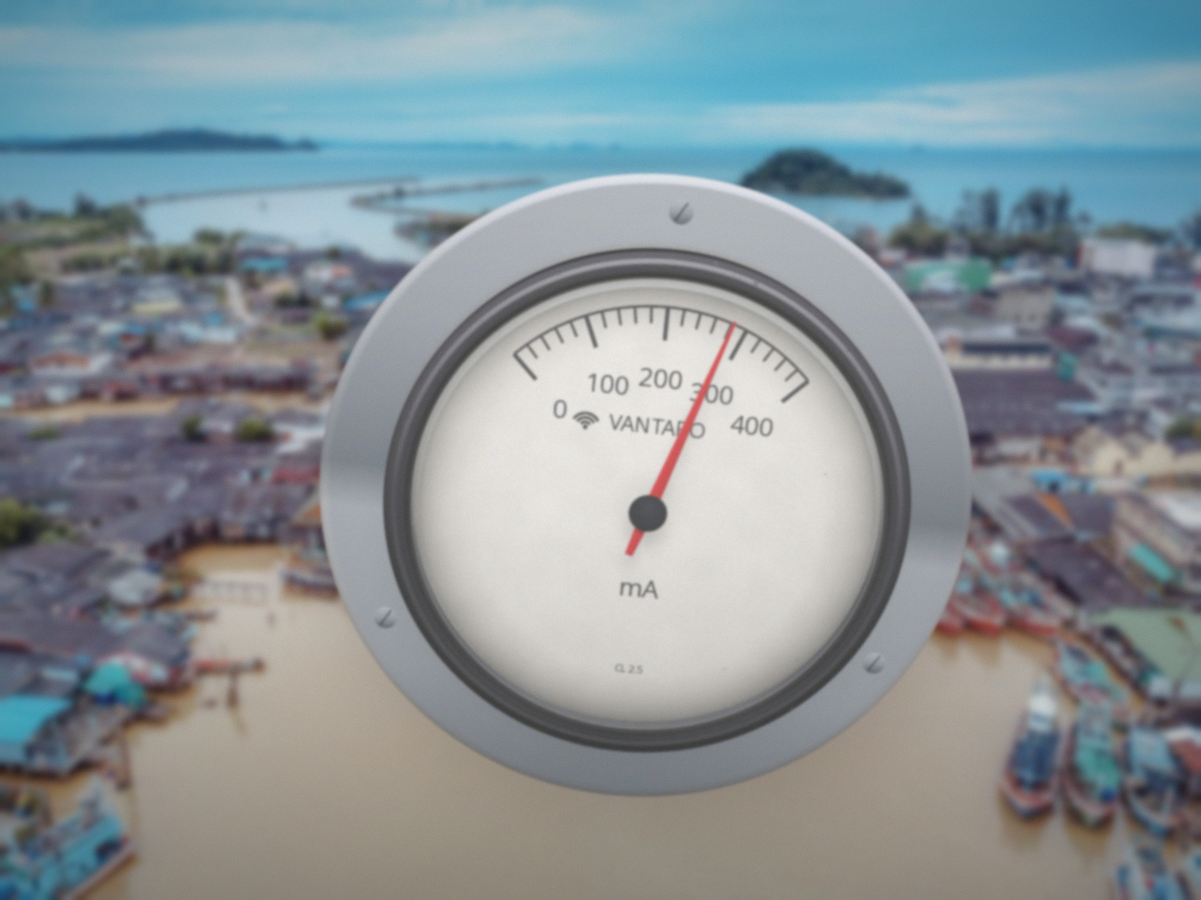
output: mA 280
